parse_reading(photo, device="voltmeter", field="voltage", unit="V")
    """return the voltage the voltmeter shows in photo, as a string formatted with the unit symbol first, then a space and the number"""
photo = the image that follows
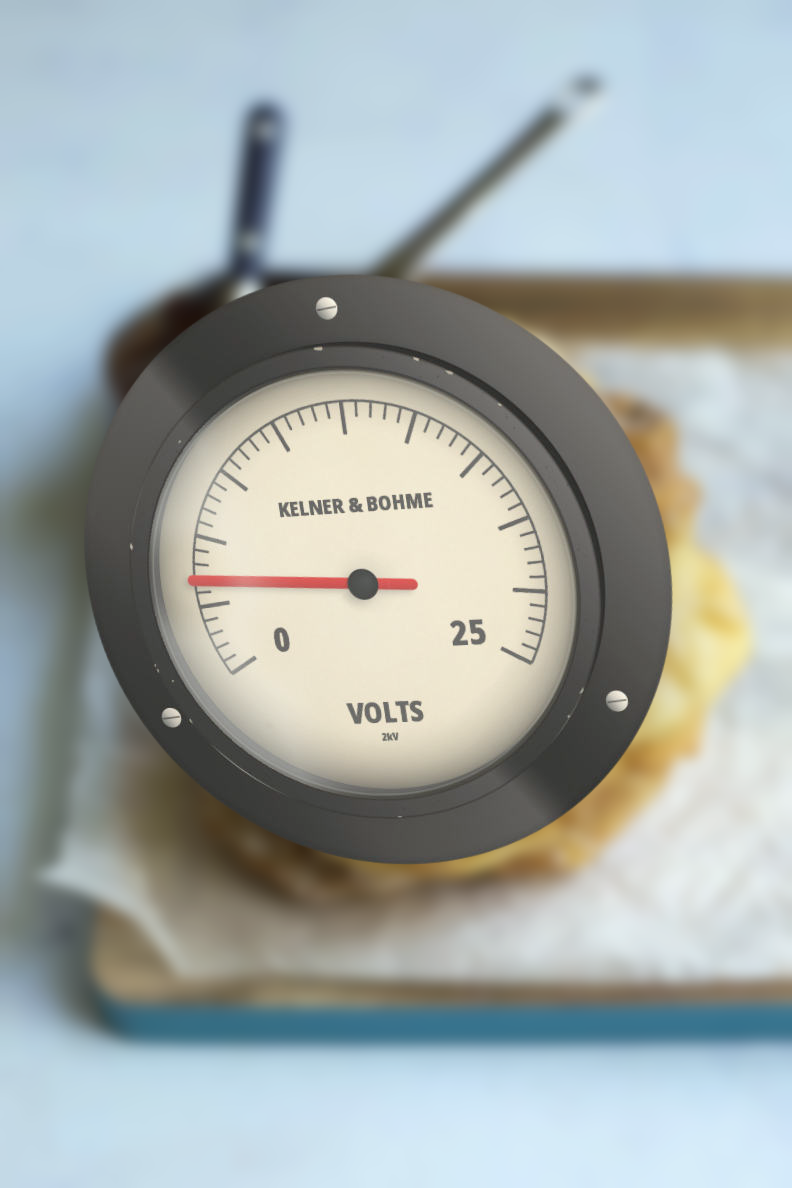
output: V 3.5
